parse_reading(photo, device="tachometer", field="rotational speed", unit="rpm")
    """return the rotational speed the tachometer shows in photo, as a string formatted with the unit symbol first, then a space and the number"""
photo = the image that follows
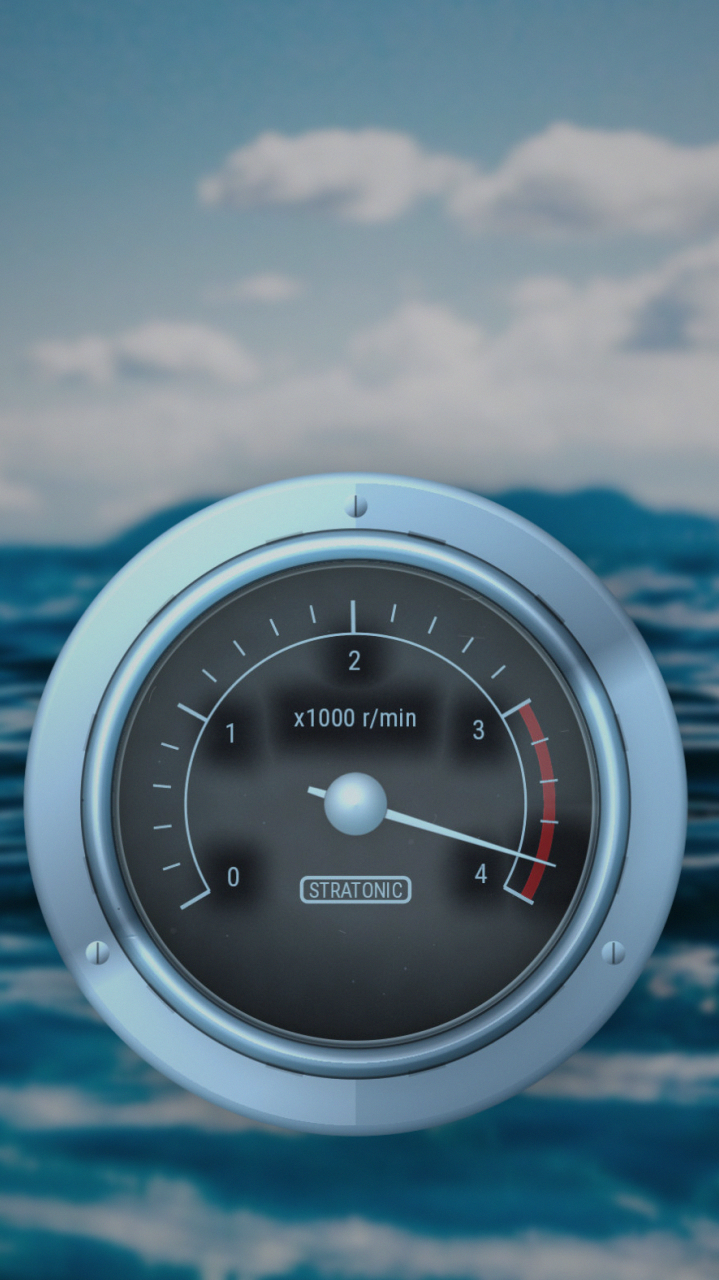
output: rpm 3800
